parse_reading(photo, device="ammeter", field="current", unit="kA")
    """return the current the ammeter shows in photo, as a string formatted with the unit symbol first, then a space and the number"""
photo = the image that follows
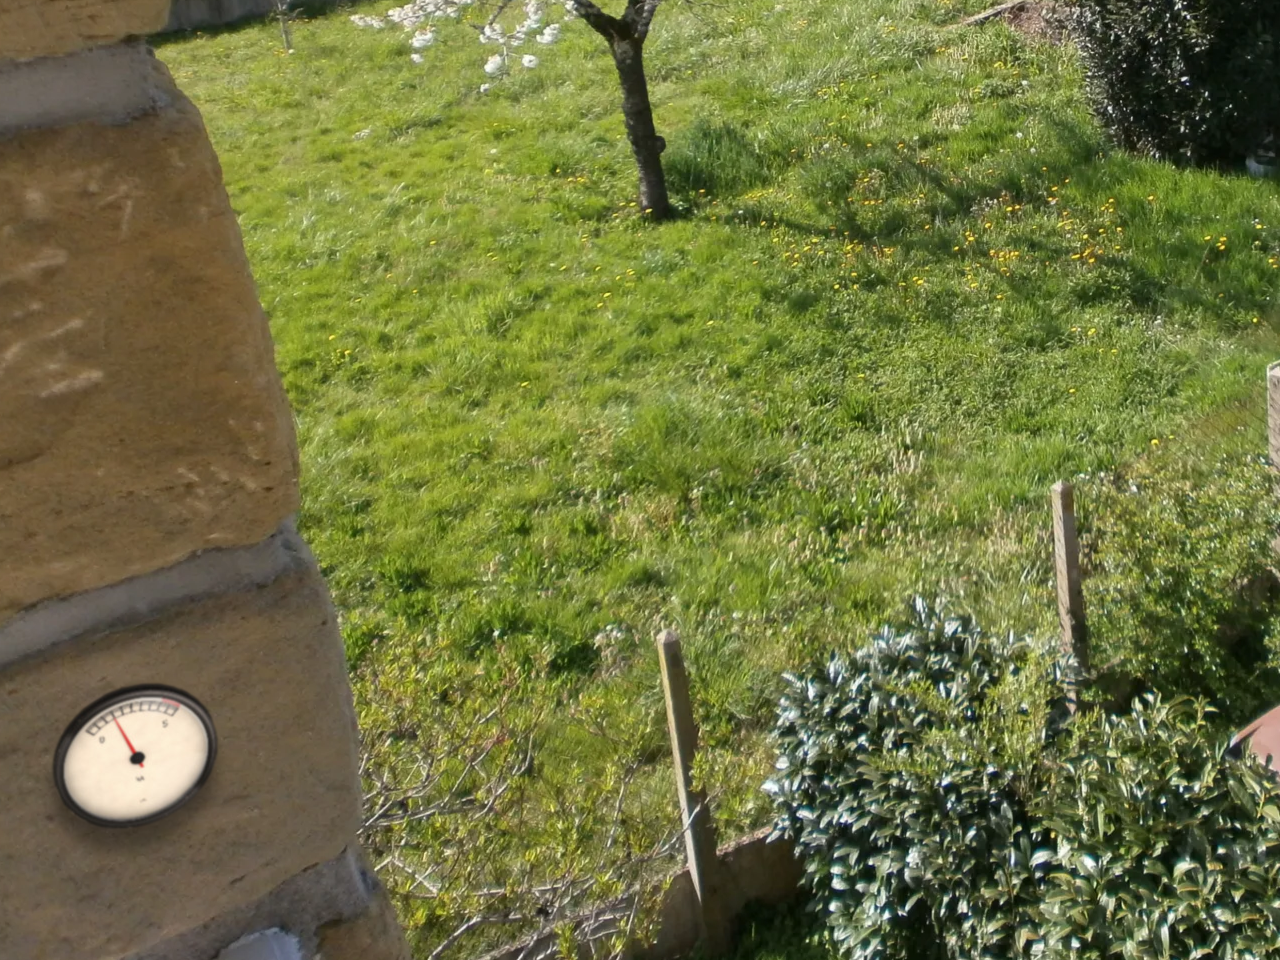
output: kA 1.5
